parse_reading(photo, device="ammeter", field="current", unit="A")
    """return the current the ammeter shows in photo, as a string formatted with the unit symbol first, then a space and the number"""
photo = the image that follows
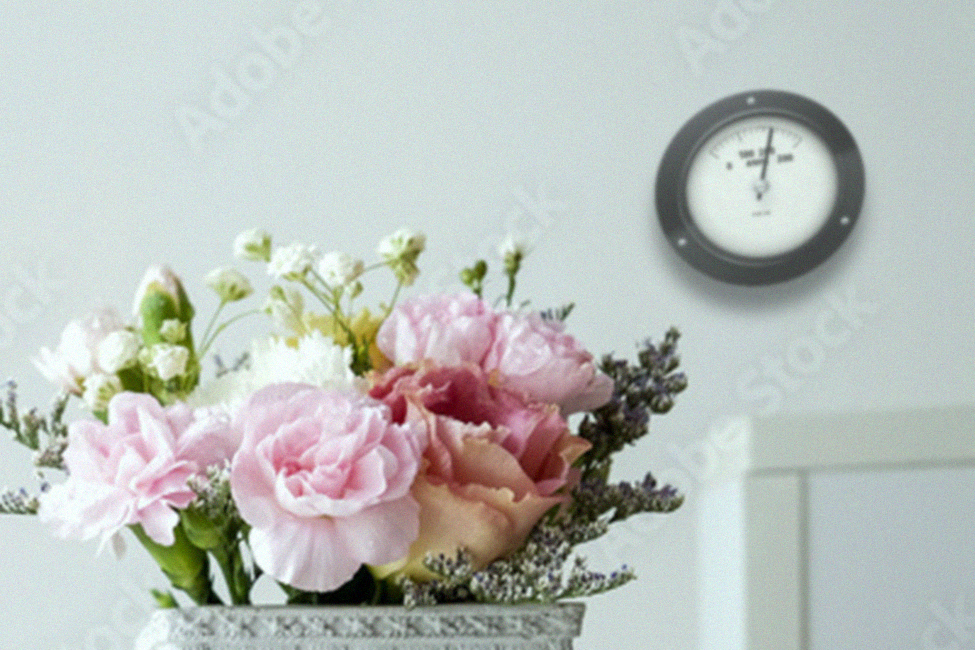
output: A 200
